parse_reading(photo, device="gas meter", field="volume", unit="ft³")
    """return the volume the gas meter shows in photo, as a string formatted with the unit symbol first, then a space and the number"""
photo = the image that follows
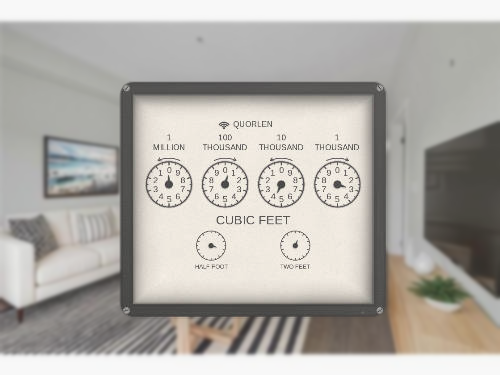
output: ft³ 4300
